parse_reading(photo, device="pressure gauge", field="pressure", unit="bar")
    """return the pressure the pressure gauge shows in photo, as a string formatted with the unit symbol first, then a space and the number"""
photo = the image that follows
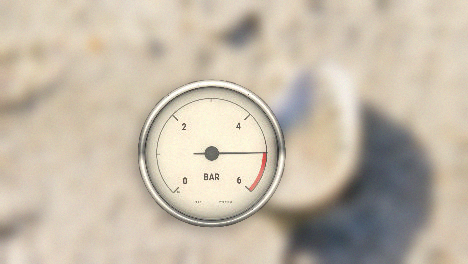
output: bar 5
